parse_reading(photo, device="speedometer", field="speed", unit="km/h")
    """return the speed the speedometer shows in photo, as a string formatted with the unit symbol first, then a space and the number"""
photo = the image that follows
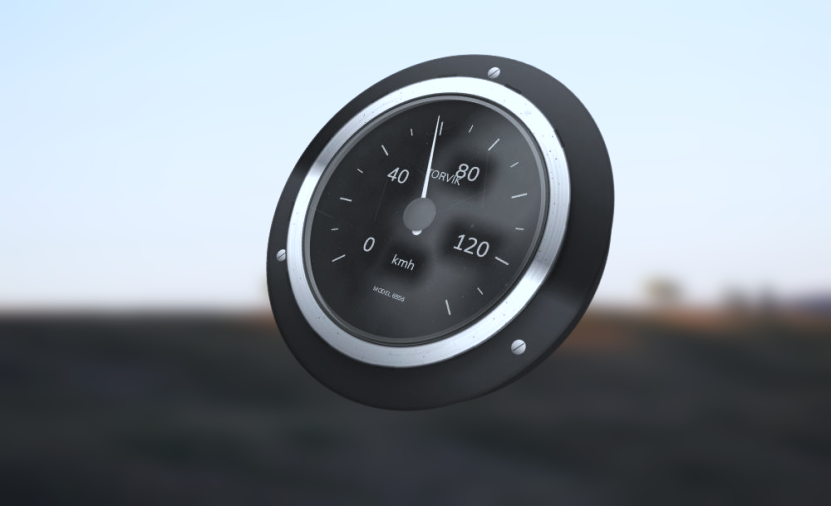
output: km/h 60
